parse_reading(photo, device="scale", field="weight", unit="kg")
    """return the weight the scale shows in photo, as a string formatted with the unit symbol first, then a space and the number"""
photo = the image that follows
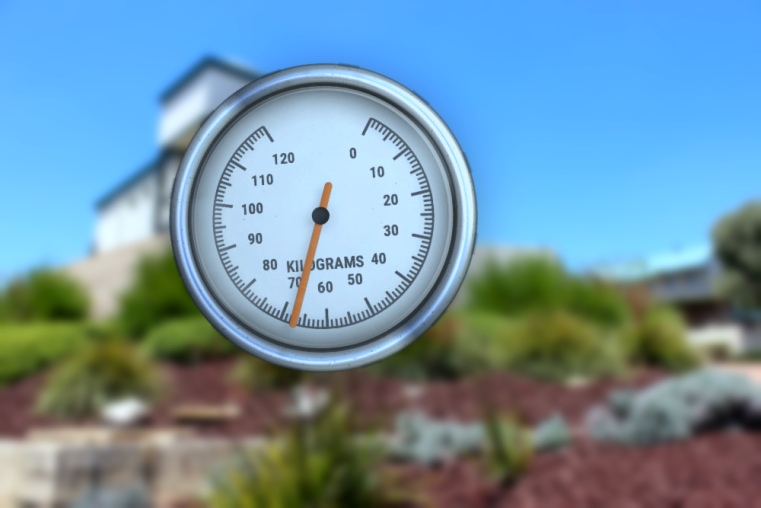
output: kg 67
